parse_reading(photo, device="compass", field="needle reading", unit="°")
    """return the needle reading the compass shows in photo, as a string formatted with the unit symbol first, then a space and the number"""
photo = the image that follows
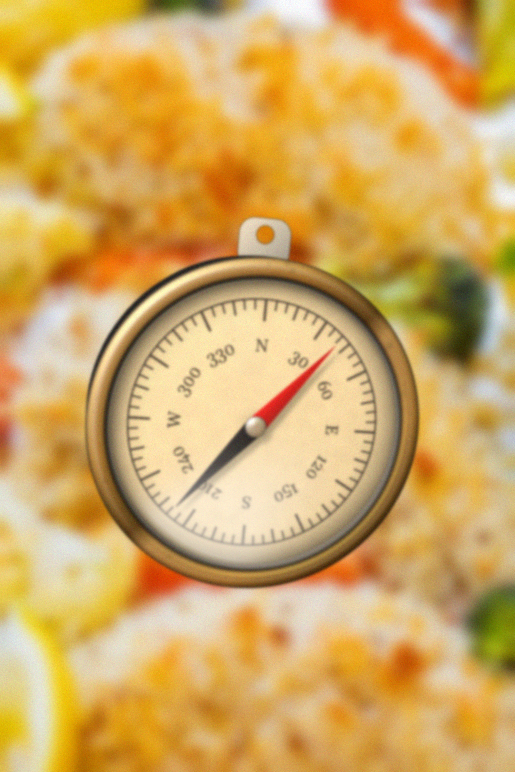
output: ° 40
